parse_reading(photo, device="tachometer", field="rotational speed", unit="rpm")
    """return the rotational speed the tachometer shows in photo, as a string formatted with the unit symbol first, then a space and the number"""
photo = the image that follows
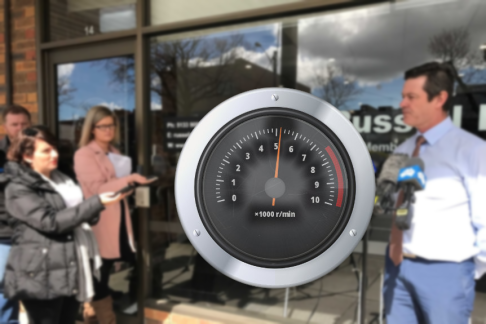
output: rpm 5200
